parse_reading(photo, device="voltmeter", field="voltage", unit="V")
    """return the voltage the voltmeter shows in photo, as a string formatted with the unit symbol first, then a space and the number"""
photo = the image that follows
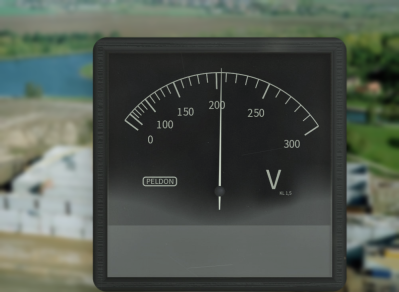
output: V 205
